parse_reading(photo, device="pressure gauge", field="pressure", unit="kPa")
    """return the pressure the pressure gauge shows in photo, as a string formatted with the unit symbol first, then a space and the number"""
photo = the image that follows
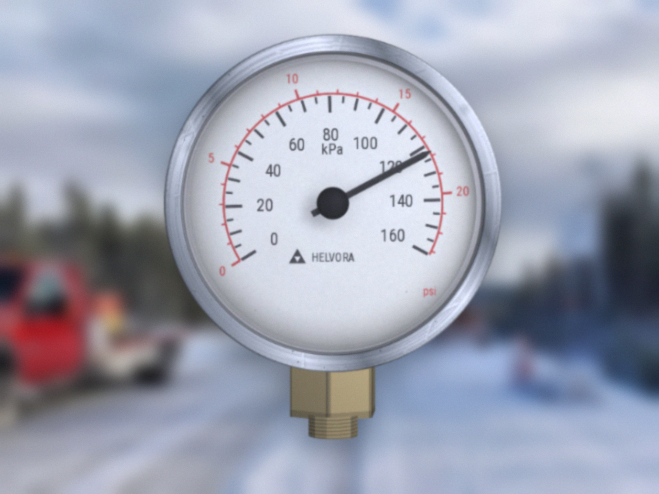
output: kPa 122.5
